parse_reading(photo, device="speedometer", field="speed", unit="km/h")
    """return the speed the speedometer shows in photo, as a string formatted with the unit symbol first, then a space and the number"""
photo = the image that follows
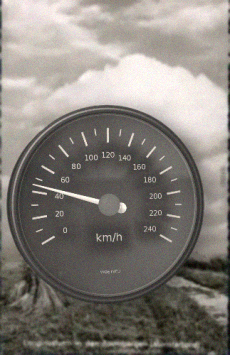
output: km/h 45
